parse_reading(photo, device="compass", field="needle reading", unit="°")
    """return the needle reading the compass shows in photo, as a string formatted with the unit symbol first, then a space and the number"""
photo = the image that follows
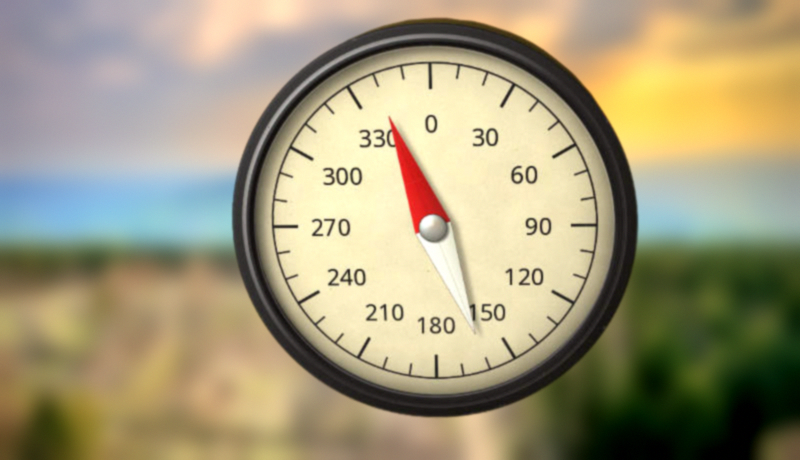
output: ° 340
